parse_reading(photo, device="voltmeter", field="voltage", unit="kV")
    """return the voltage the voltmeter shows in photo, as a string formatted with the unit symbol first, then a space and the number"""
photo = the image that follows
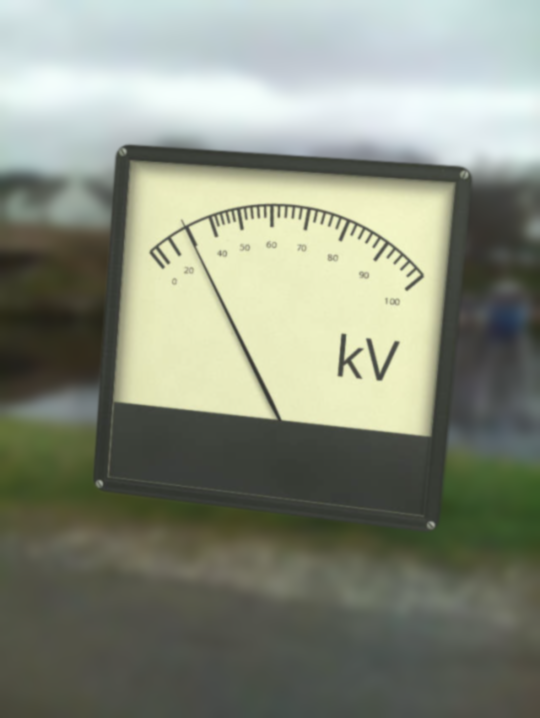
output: kV 30
